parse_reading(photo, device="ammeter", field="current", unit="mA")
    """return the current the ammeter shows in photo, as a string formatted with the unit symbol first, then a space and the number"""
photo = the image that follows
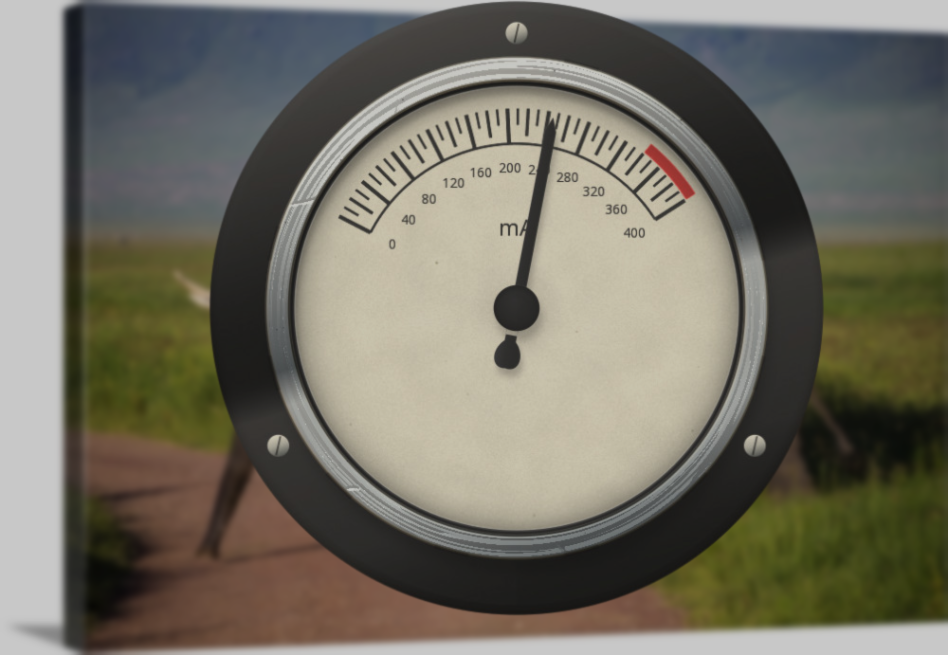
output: mA 245
